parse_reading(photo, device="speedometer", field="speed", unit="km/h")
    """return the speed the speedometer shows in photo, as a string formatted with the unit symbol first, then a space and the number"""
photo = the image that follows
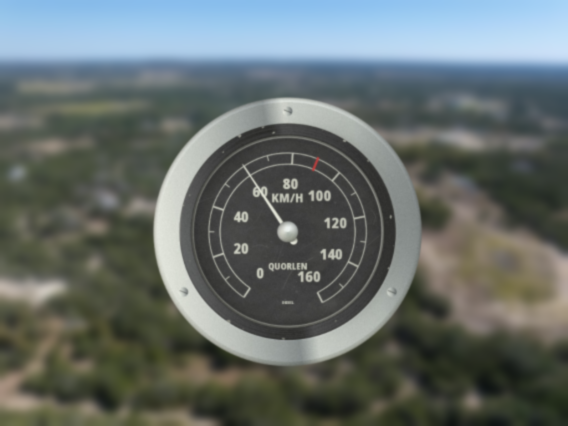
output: km/h 60
